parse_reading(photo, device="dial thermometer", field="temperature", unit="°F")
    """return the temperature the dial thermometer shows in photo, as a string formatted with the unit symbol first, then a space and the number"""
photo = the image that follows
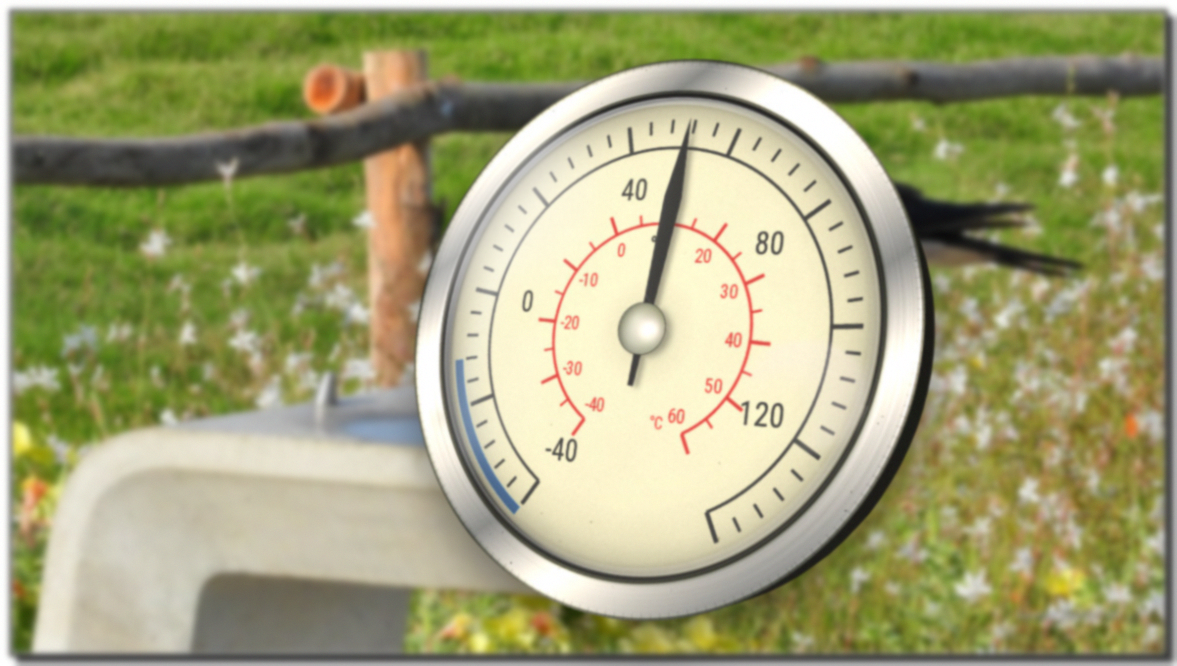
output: °F 52
